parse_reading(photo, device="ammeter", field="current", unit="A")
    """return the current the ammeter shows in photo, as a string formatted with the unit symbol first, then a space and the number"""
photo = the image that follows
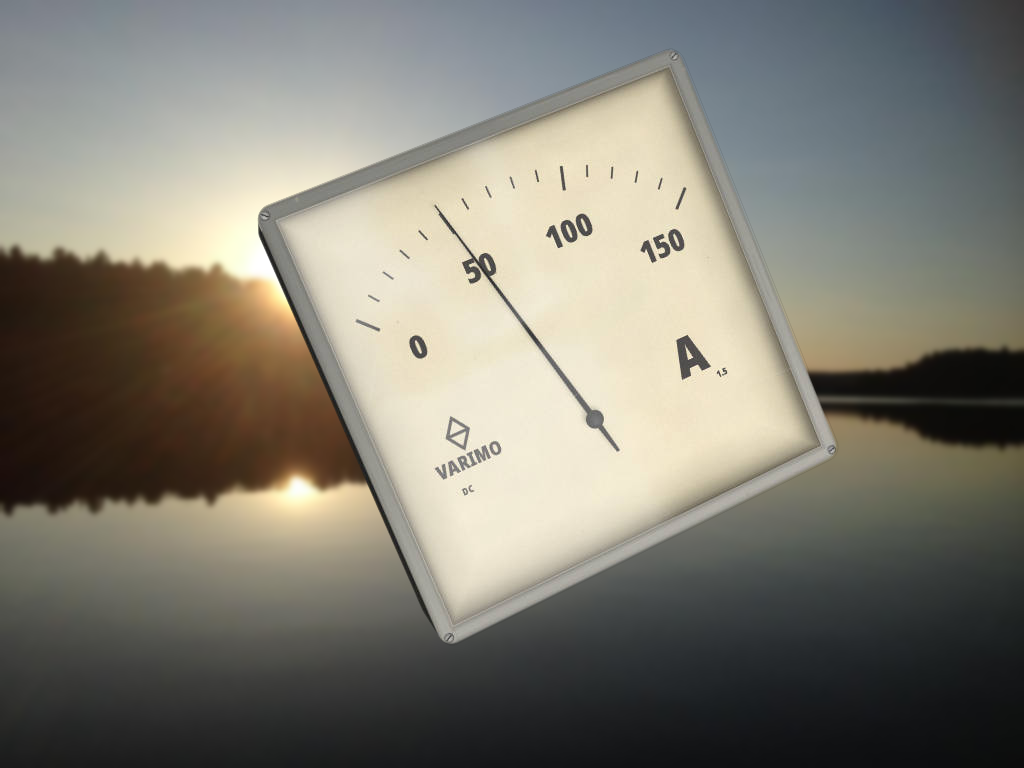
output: A 50
